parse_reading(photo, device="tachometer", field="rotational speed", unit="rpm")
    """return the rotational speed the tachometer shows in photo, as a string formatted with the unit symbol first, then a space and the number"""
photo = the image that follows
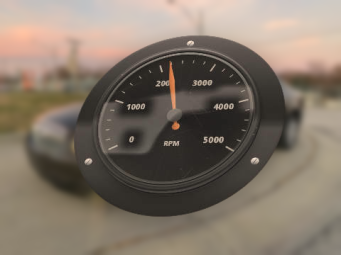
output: rpm 2200
